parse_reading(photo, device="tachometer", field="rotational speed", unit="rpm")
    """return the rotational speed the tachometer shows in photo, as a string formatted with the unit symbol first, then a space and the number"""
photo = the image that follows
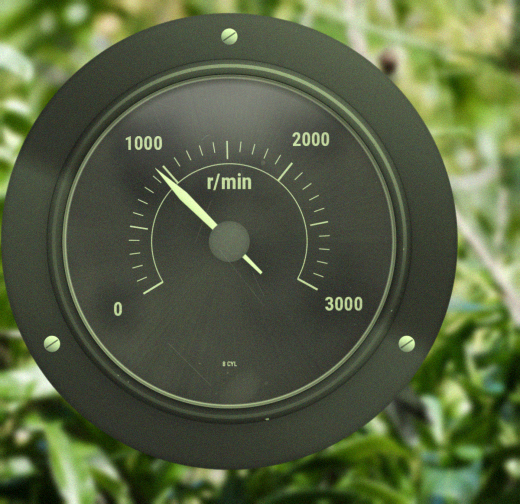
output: rpm 950
